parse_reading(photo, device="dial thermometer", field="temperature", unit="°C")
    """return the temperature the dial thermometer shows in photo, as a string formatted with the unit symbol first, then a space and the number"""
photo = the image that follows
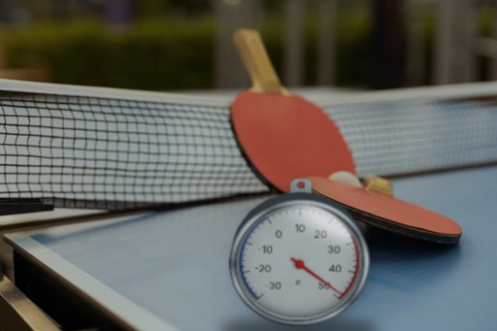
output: °C 48
